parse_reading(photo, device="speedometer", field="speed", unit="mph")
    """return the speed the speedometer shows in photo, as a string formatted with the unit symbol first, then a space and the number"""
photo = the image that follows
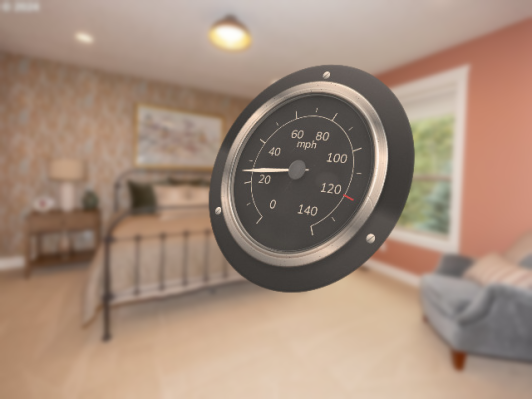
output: mph 25
